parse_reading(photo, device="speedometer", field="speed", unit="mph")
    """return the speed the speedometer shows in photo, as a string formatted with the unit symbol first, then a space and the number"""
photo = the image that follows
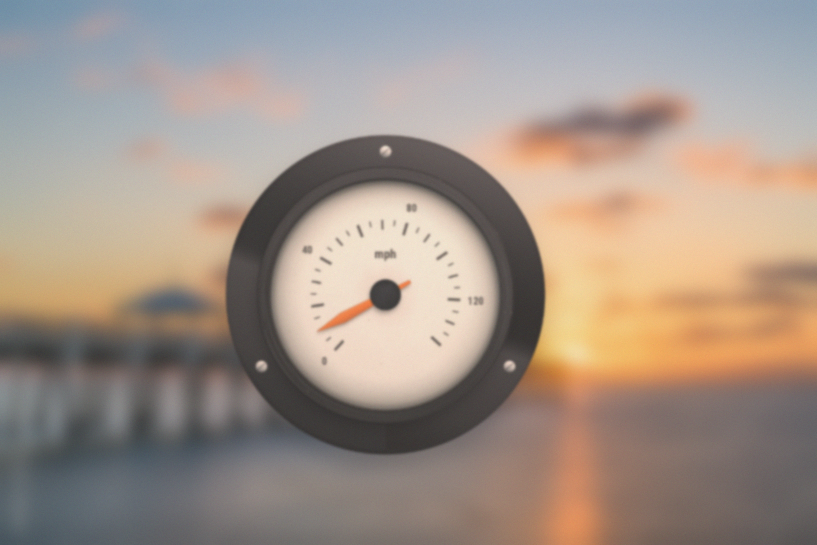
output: mph 10
